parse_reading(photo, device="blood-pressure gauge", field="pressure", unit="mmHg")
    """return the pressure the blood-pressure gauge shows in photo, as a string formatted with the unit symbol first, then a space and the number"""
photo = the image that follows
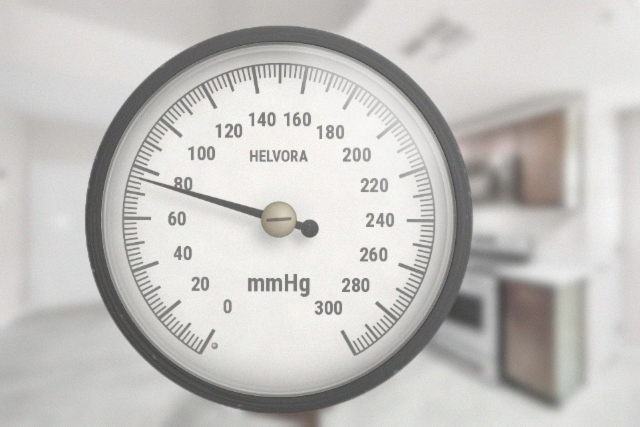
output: mmHg 76
